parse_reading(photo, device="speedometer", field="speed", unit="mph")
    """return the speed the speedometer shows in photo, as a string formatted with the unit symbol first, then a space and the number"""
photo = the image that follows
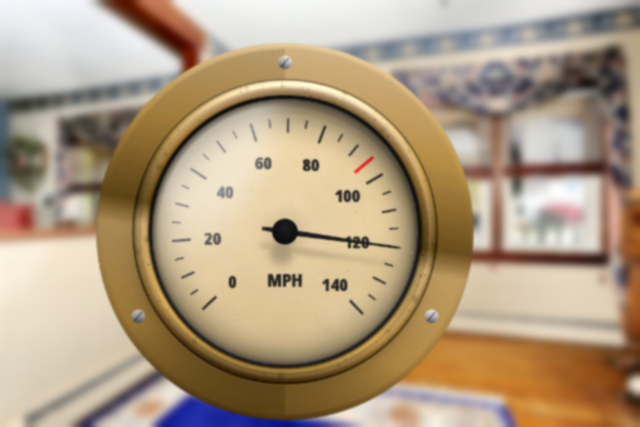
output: mph 120
